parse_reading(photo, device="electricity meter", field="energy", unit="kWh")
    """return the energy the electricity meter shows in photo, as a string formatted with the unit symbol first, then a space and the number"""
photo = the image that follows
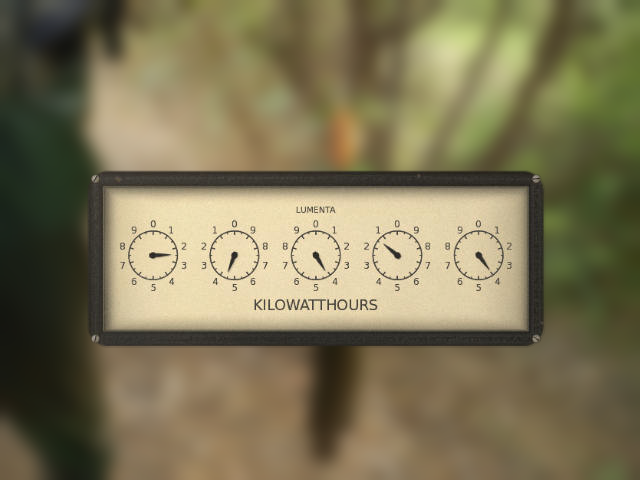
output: kWh 24414
